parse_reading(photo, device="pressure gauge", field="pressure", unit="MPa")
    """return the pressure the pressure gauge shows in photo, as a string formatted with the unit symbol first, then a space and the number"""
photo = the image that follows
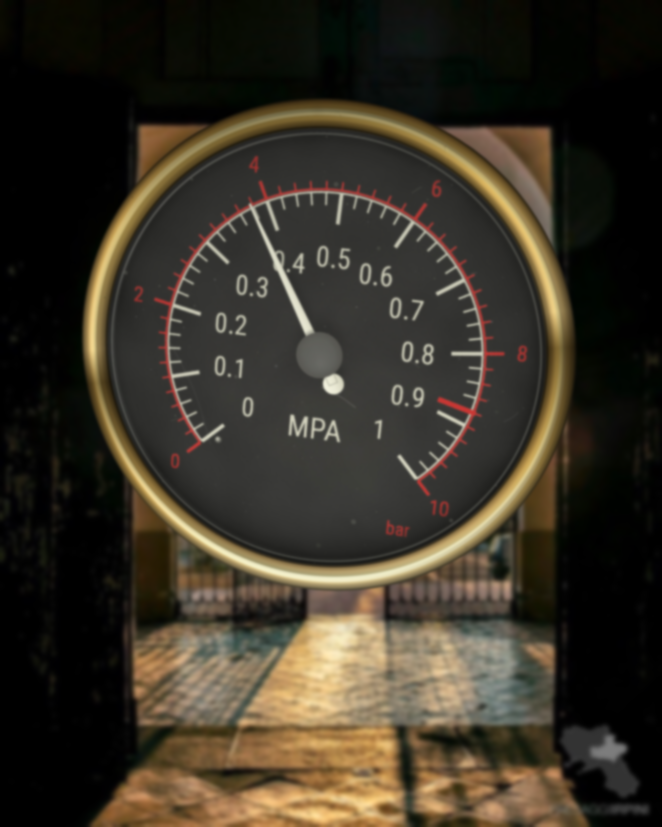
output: MPa 0.38
